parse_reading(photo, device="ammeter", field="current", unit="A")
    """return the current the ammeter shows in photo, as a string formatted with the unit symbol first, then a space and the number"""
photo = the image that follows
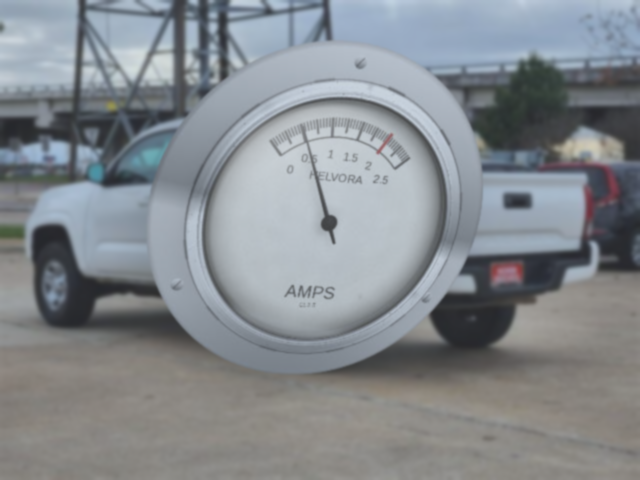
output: A 0.5
